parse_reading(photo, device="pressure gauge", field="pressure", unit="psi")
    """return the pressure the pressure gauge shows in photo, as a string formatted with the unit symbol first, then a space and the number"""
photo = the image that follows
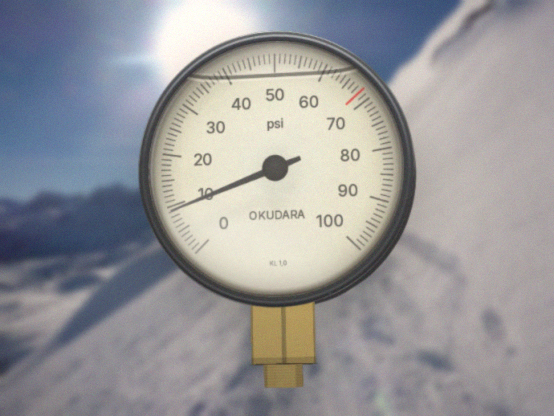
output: psi 9
